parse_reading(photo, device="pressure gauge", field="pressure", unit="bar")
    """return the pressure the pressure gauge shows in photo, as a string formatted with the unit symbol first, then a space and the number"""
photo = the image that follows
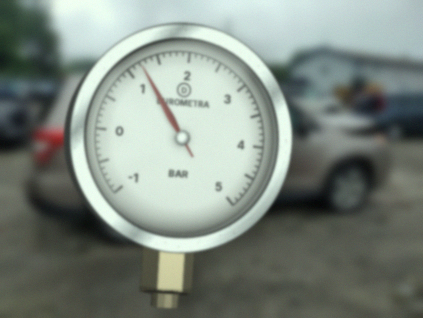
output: bar 1.2
